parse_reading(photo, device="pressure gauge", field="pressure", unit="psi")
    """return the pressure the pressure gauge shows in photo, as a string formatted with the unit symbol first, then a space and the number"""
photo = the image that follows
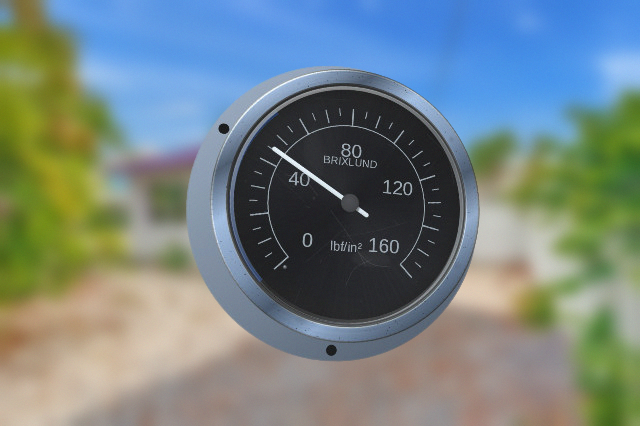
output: psi 45
